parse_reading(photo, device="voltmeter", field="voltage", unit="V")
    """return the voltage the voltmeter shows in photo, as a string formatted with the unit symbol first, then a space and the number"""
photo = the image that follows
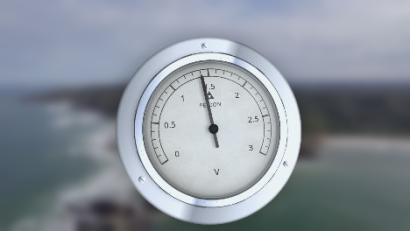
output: V 1.4
